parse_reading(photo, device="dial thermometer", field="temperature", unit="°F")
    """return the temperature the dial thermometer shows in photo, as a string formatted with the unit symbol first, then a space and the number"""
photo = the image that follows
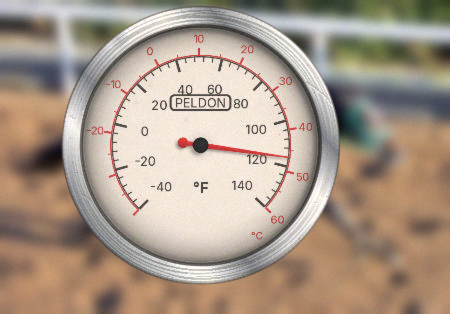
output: °F 116
